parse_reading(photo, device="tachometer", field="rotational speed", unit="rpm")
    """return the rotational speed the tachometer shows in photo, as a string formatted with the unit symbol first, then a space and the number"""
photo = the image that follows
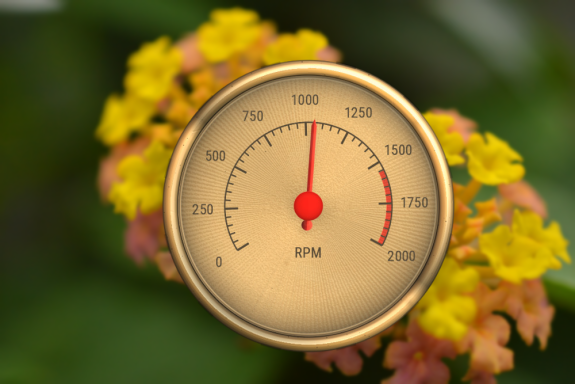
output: rpm 1050
